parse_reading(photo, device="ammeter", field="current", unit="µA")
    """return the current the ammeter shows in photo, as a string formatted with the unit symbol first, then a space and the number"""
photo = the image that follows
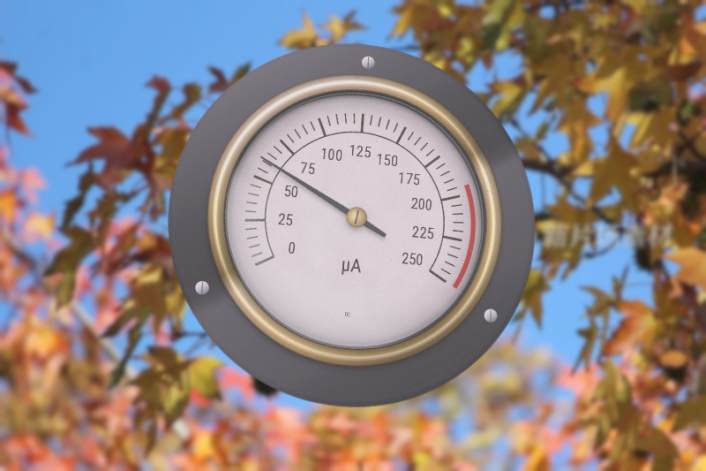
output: µA 60
